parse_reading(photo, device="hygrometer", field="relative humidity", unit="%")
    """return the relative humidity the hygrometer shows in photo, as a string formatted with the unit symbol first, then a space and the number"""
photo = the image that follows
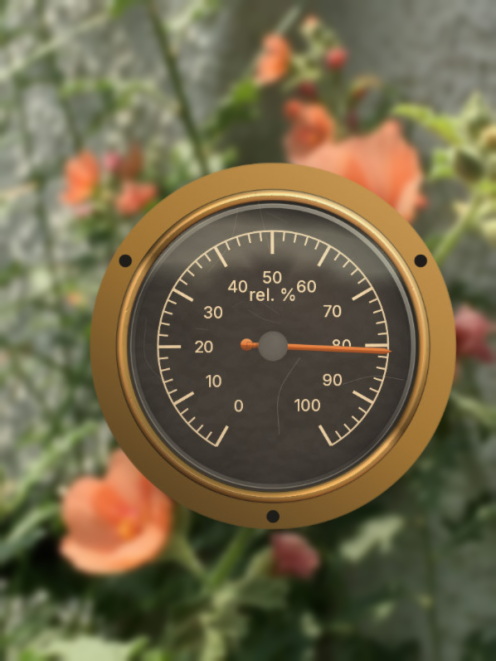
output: % 81
